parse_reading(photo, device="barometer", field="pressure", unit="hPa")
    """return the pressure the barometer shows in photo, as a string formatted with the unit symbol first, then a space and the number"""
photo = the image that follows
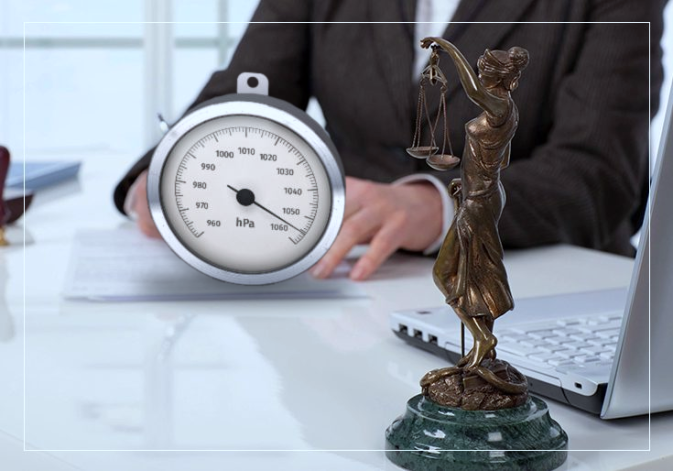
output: hPa 1055
